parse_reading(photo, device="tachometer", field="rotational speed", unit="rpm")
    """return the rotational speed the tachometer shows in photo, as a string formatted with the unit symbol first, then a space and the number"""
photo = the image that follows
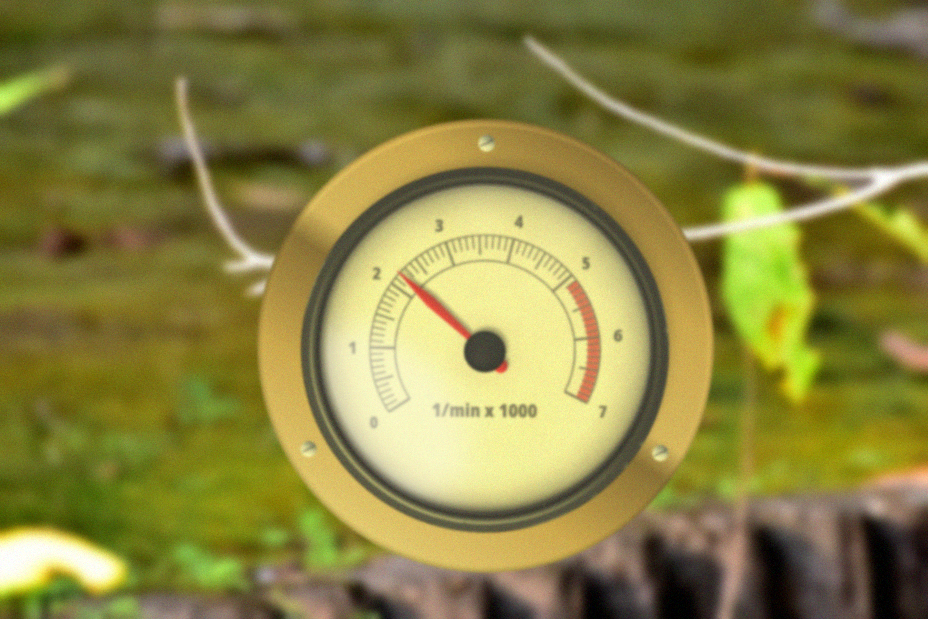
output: rpm 2200
